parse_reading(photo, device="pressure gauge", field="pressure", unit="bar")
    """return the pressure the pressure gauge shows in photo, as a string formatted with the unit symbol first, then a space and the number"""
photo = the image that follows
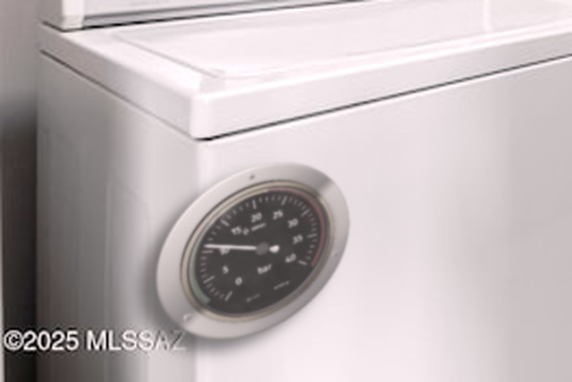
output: bar 11
